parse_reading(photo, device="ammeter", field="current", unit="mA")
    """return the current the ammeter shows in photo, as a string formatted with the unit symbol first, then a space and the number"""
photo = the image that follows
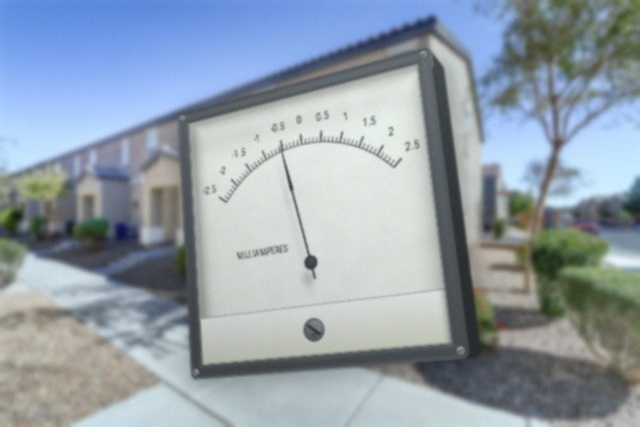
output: mA -0.5
